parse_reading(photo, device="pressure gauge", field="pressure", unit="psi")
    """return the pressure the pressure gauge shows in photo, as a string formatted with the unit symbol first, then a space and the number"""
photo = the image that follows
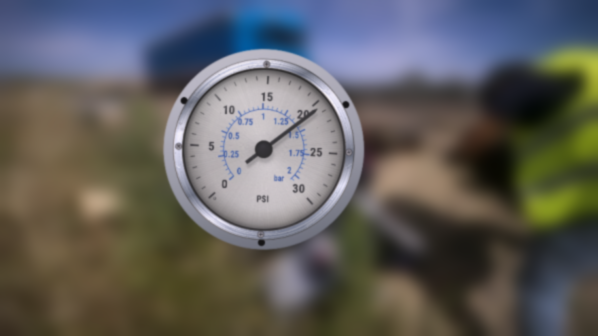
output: psi 20.5
